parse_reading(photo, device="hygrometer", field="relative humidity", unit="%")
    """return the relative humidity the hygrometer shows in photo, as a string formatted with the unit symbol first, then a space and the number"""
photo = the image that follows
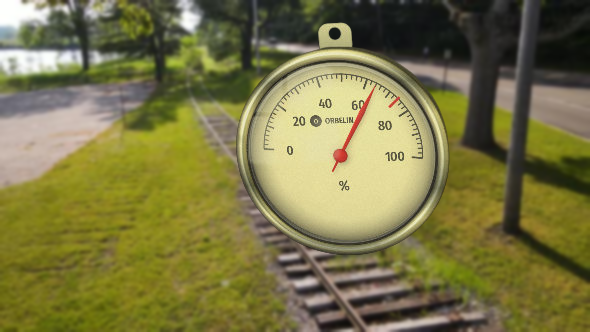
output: % 64
